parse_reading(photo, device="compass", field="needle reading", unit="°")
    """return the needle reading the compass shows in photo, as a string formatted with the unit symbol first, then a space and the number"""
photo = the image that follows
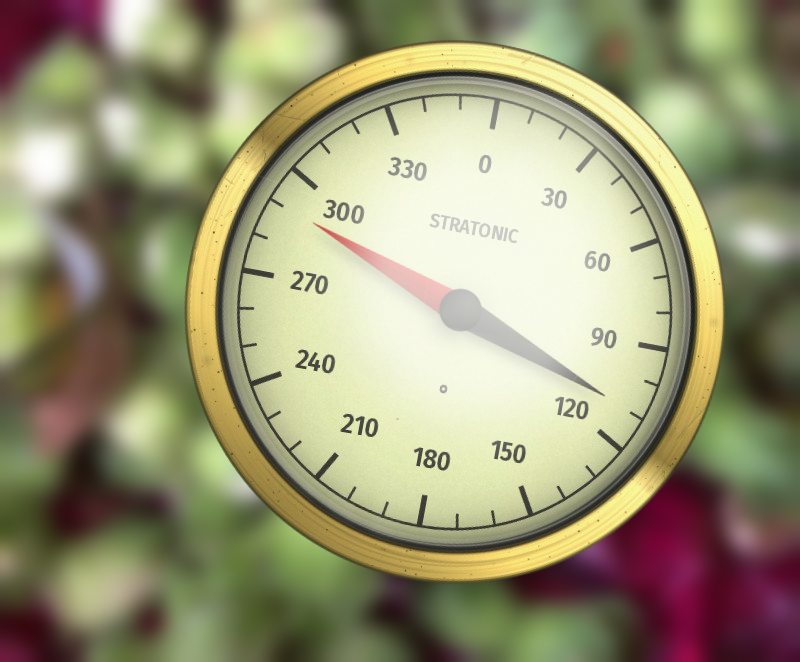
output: ° 290
